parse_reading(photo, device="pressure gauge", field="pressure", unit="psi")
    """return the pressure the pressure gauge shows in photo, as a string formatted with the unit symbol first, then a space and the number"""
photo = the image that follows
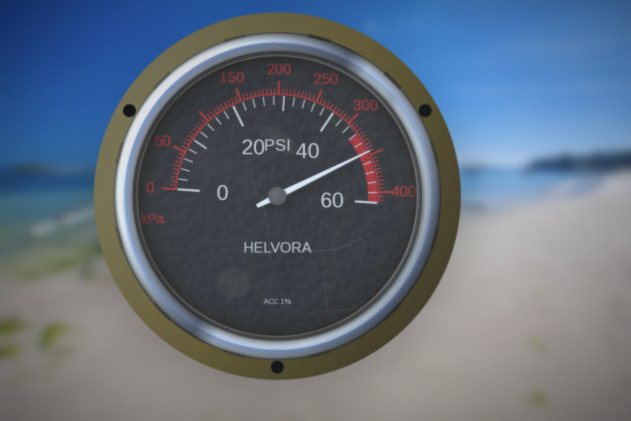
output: psi 50
